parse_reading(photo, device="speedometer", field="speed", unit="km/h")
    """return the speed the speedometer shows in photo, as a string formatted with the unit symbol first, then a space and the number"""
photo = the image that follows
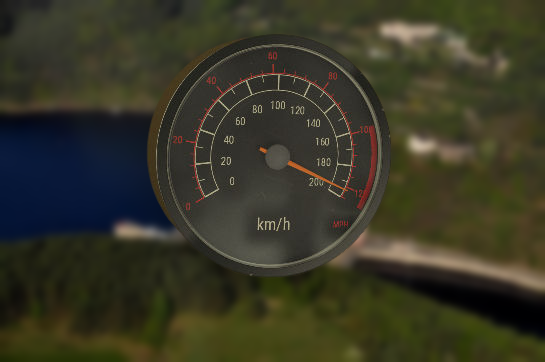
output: km/h 195
